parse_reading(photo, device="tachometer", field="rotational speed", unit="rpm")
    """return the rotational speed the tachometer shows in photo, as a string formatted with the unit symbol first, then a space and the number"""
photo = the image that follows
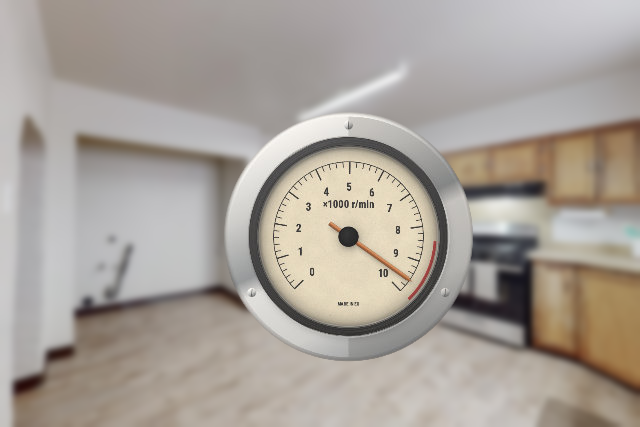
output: rpm 9600
